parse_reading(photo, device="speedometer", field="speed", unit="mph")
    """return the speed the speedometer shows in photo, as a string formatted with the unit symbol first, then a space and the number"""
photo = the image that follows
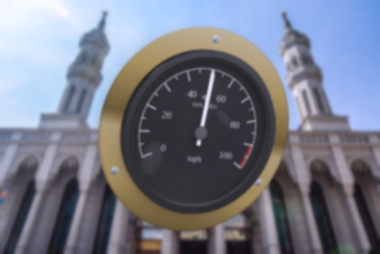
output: mph 50
